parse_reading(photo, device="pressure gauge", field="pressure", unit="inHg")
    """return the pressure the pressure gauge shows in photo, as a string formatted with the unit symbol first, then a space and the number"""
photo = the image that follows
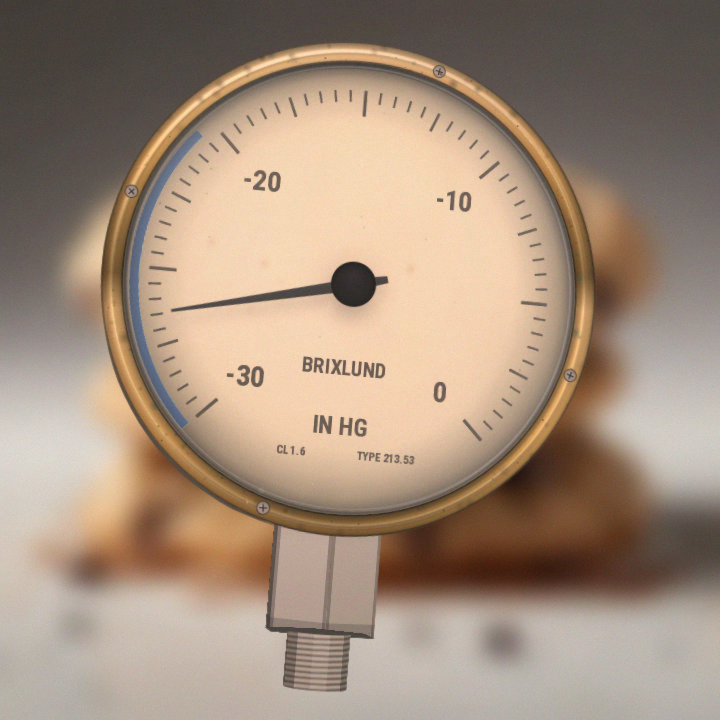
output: inHg -26.5
